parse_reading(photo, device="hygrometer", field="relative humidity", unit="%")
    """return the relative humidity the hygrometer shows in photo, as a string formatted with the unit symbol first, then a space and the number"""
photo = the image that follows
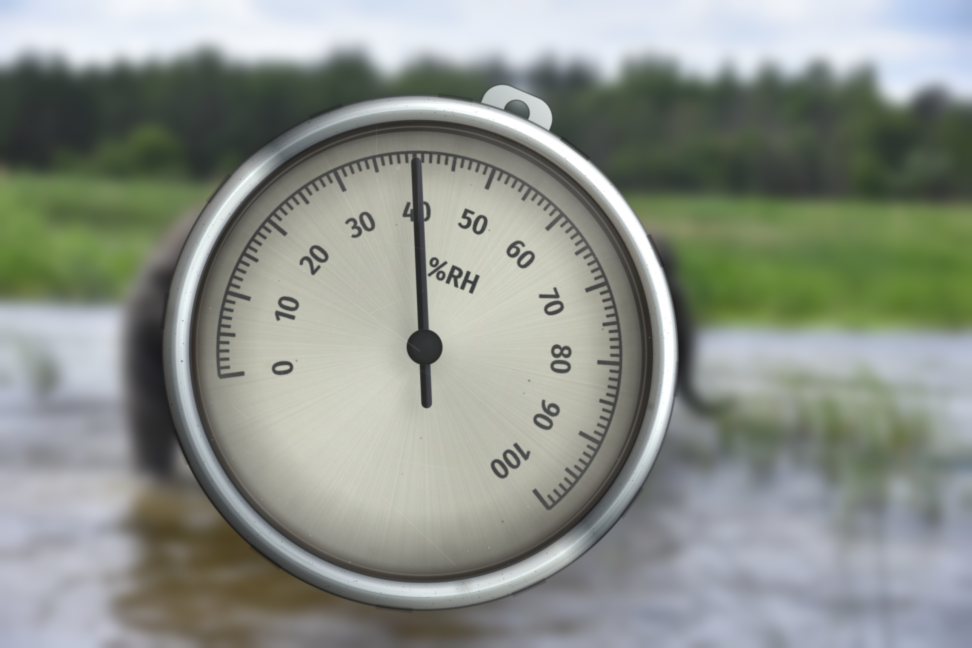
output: % 40
